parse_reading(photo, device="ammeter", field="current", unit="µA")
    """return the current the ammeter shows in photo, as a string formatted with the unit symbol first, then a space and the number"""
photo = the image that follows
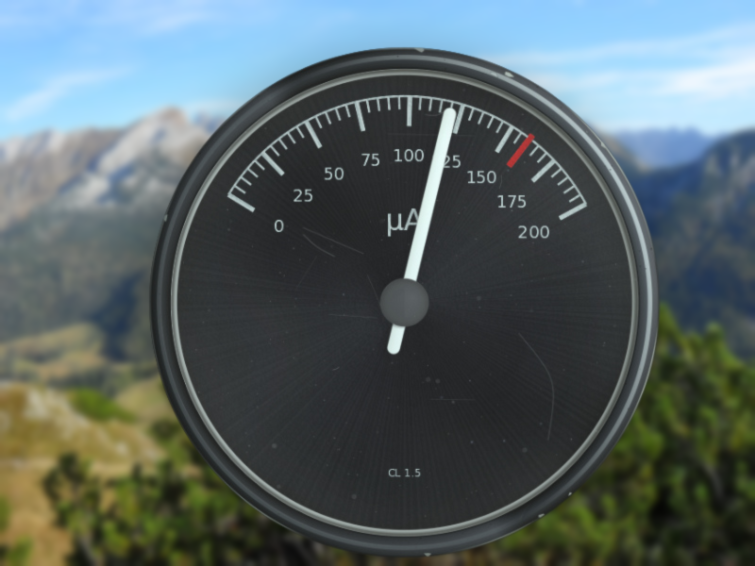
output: µA 120
